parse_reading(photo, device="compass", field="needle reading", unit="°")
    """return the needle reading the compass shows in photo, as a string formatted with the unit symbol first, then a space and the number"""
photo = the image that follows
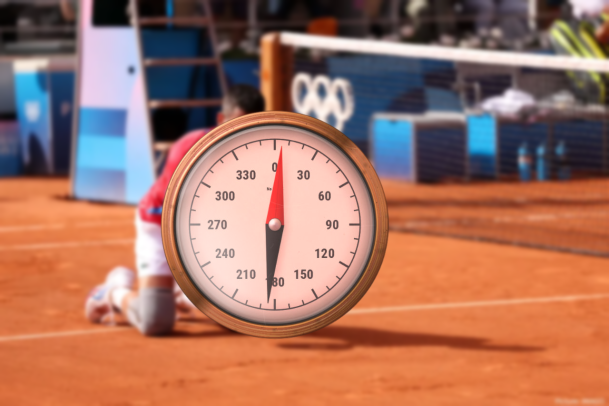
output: ° 5
